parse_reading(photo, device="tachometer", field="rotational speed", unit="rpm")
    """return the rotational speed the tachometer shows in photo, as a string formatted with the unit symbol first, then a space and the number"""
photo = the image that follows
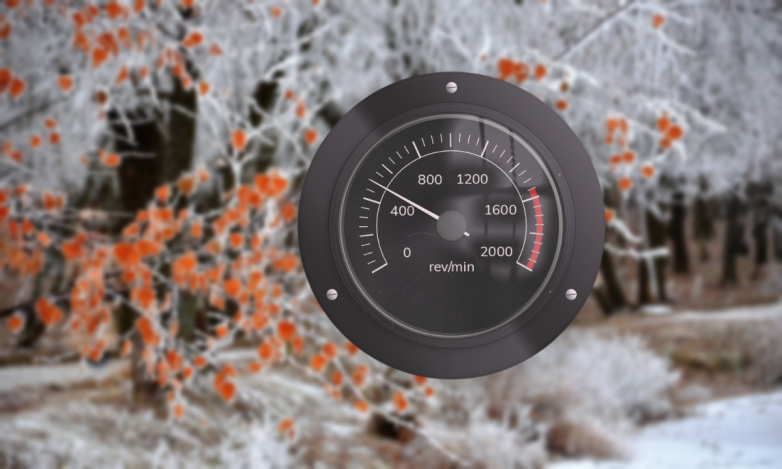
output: rpm 500
